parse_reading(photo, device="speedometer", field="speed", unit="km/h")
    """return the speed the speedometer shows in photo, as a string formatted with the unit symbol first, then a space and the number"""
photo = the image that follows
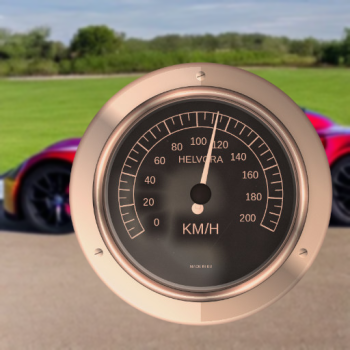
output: km/h 112.5
